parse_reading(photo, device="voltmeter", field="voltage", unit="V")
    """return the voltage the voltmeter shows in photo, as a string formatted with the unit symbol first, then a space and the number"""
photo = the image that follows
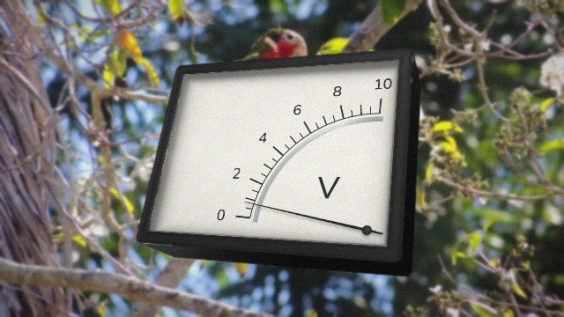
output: V 0.75
